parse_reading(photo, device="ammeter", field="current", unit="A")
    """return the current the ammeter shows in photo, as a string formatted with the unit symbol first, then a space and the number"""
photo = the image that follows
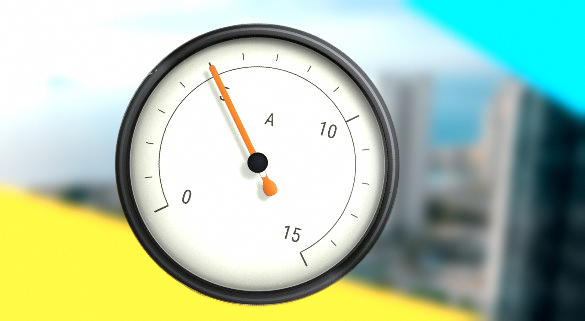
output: A 5
